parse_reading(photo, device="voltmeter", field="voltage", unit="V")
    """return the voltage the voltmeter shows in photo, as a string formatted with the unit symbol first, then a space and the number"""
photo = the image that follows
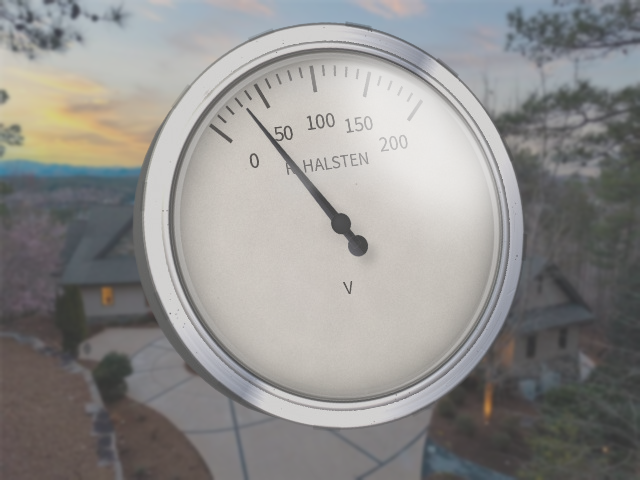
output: V 30
